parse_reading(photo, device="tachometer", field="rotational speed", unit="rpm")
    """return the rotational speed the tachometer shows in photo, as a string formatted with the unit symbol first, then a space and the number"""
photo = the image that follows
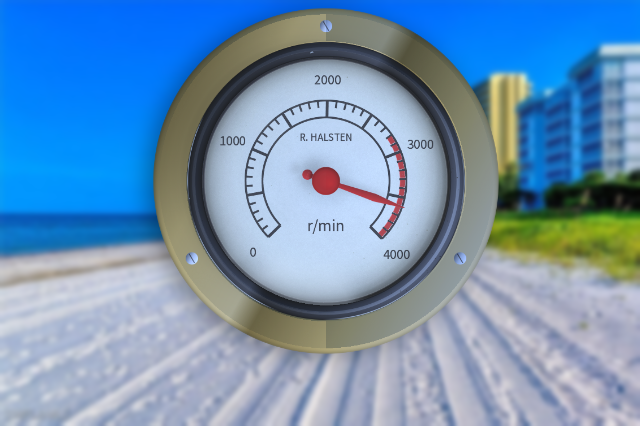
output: rpm 3600
